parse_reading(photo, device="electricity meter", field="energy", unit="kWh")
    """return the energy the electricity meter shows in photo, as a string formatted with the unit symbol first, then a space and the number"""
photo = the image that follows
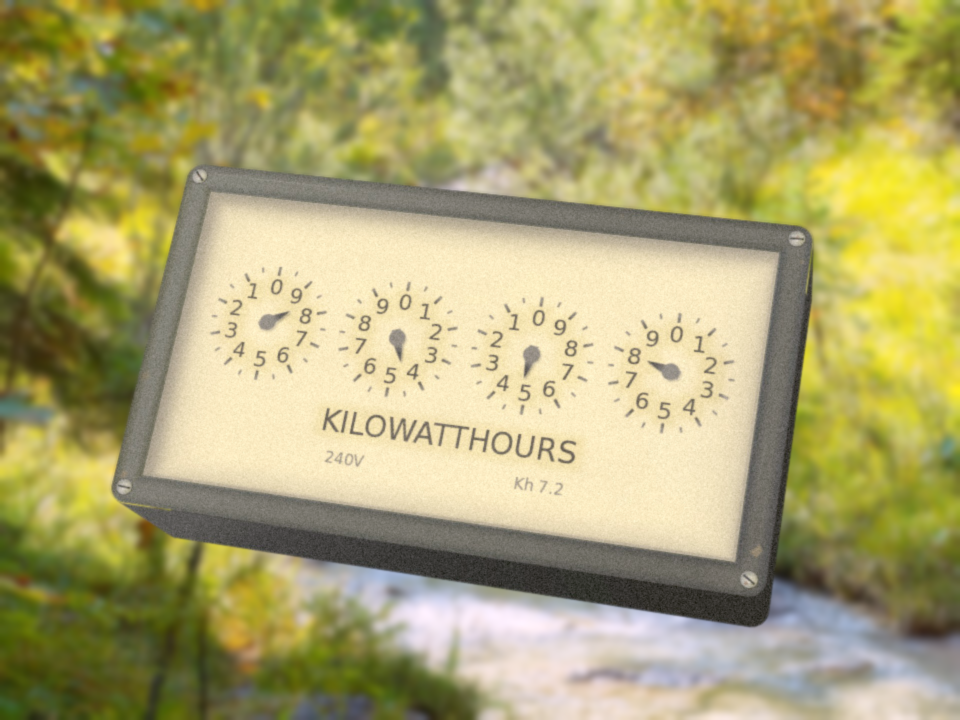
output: kWh 8448
